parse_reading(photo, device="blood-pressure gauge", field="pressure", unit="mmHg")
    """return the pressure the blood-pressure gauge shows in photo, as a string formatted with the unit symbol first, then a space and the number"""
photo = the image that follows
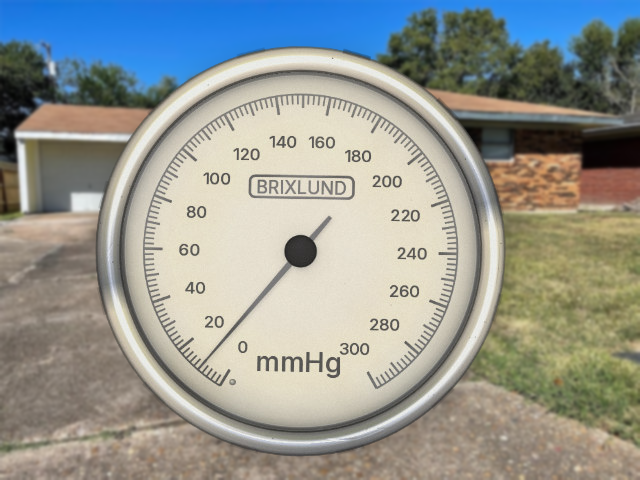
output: mmHg 10
